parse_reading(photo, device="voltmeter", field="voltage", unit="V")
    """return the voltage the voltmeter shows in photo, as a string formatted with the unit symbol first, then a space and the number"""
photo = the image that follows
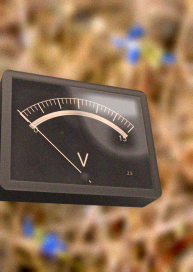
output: V 0
